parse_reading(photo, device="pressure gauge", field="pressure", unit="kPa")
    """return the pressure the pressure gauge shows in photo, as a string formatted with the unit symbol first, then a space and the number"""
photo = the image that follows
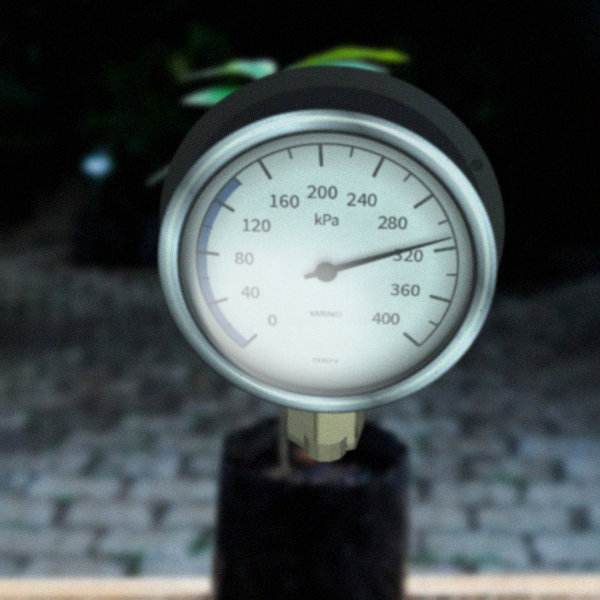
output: kPa 310
